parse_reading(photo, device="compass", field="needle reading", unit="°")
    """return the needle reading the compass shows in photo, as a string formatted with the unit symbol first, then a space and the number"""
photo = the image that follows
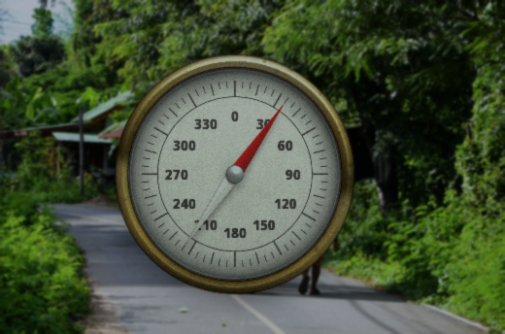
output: ° 35
